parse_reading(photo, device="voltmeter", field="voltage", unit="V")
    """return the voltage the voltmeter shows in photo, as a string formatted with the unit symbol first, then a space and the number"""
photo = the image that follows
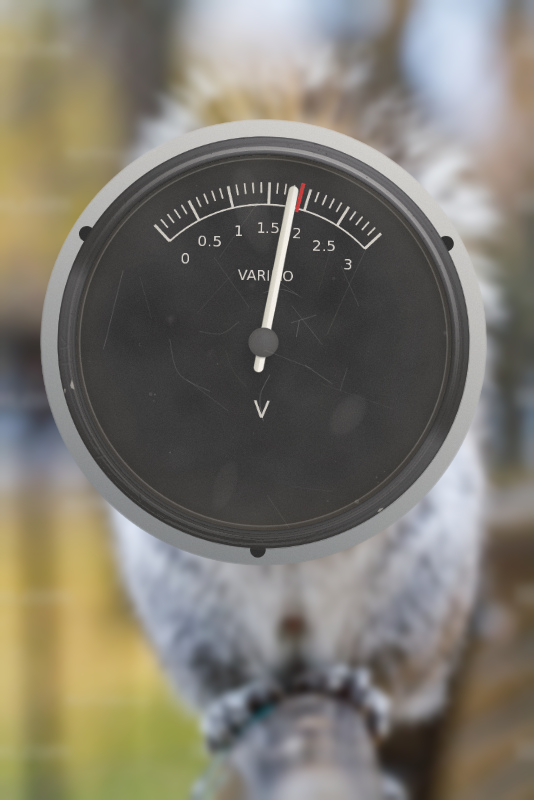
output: V 1.8
